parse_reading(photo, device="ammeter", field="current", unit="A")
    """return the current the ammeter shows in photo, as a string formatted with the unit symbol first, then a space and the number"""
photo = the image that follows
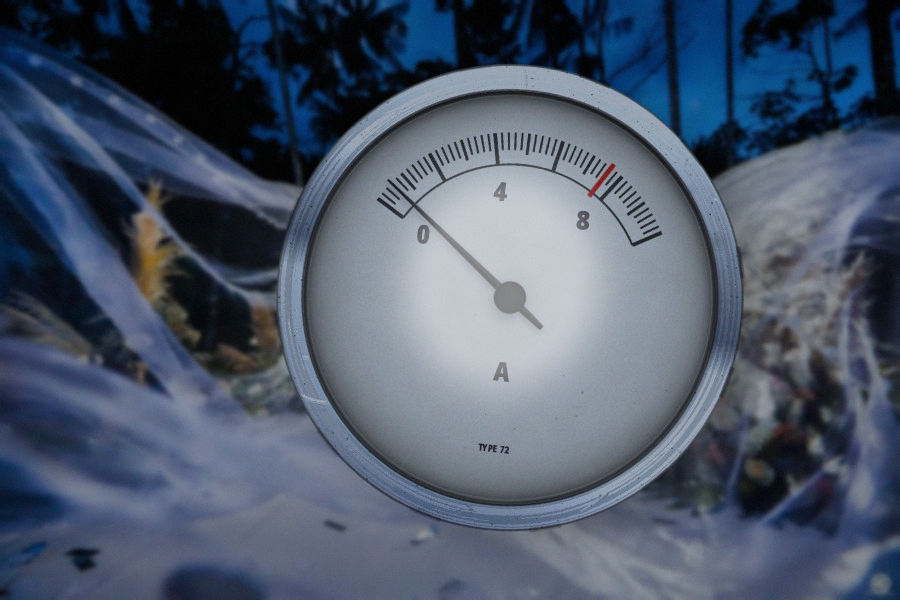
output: A 0.6
